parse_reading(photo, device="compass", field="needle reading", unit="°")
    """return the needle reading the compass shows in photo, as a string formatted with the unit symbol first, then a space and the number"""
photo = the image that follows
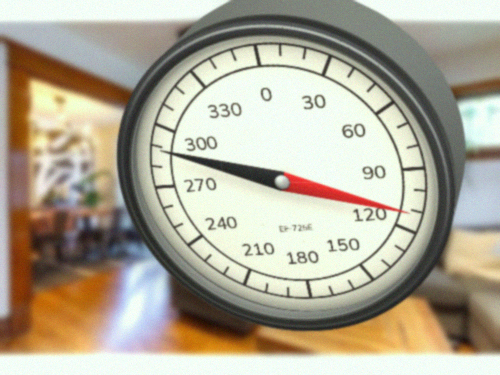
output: ° 110
